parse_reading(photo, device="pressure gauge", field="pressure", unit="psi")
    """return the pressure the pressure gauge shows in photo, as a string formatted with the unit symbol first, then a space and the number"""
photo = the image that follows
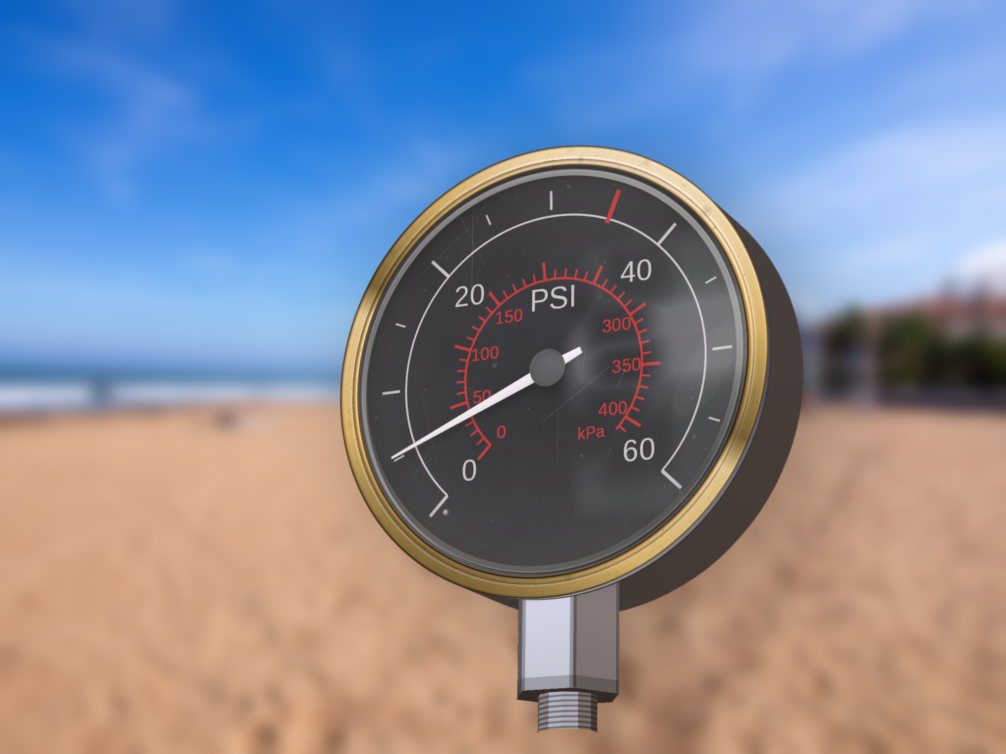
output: psi 5
